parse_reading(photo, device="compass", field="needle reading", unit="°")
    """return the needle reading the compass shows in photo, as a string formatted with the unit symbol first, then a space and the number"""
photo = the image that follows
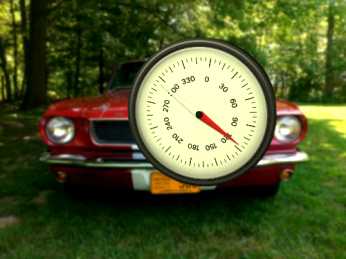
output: ° 115
